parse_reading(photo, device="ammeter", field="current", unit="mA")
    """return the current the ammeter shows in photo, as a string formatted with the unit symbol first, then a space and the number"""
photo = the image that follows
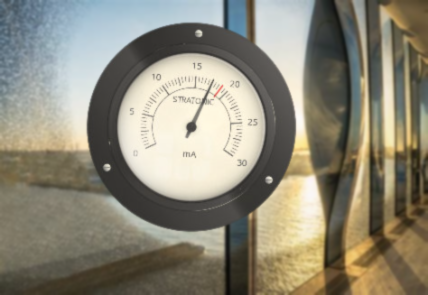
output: mA 17.5
